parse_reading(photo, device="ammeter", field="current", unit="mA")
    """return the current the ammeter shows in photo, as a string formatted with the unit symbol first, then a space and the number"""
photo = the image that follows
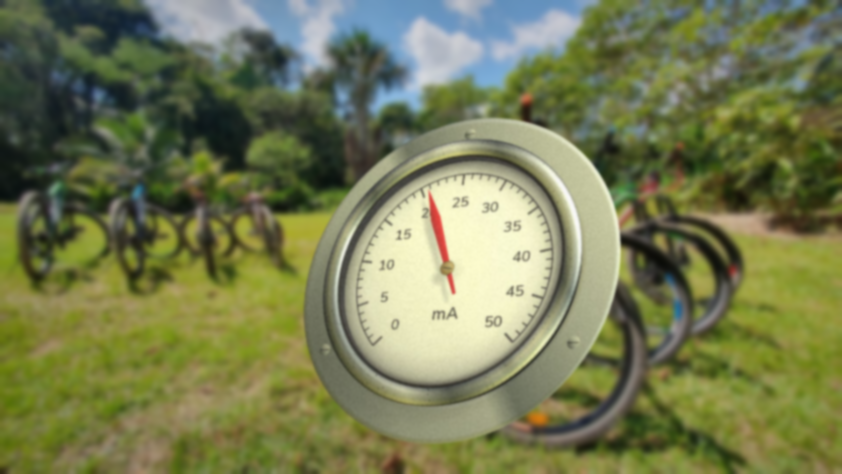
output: mA 21
